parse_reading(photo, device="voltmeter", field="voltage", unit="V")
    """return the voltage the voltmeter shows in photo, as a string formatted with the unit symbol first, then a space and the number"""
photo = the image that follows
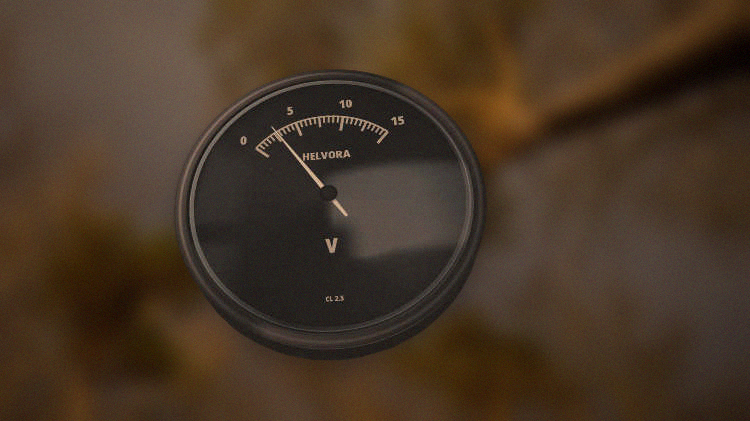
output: V 2.5
